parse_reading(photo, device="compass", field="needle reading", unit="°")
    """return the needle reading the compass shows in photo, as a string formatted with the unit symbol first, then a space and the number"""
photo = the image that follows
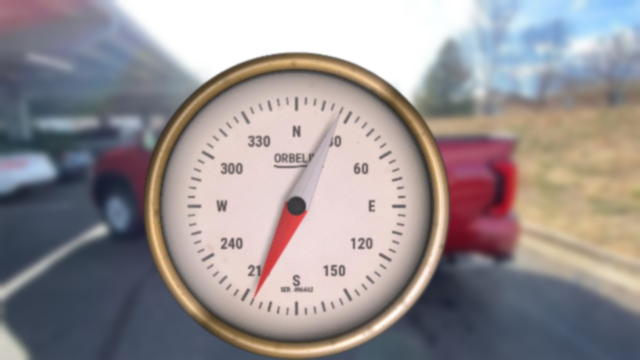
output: ° 205
